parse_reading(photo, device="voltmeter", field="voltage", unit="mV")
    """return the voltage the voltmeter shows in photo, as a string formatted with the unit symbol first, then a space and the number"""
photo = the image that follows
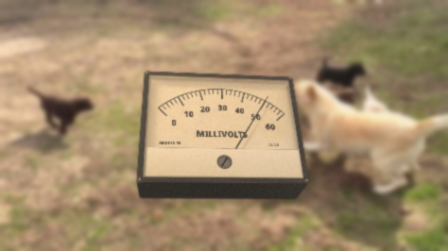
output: mV 50
